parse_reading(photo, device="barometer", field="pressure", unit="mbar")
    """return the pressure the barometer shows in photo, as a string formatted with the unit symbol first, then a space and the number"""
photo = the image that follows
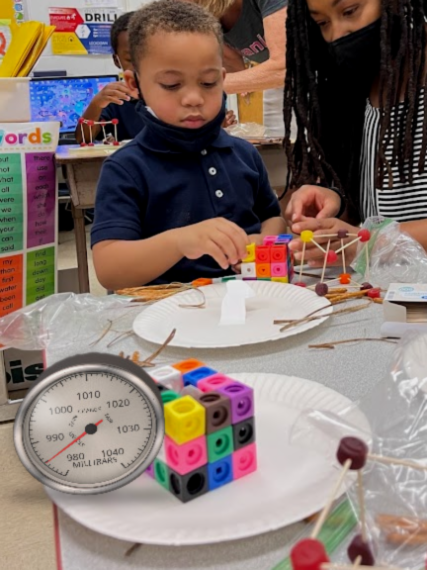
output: mbar 985
